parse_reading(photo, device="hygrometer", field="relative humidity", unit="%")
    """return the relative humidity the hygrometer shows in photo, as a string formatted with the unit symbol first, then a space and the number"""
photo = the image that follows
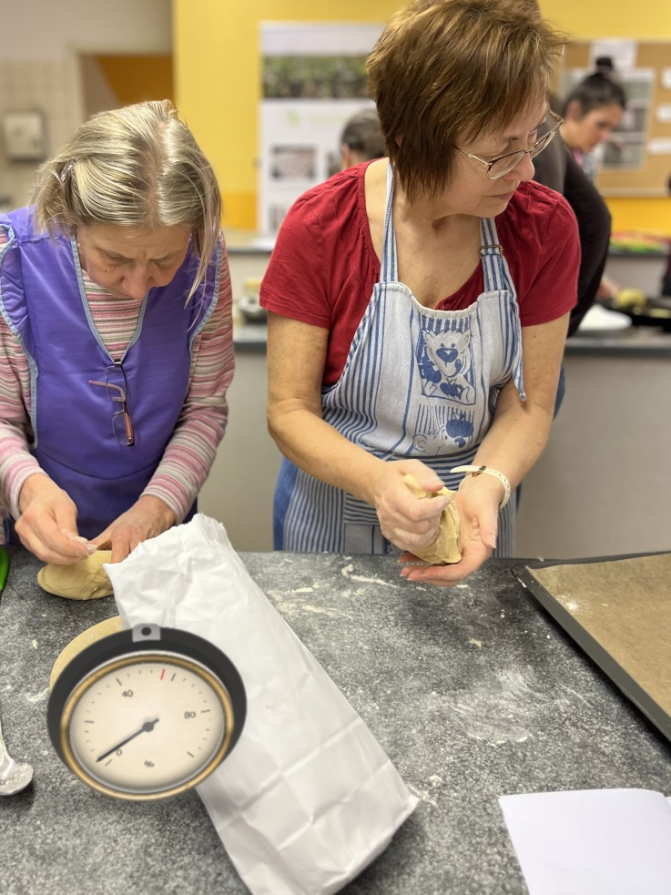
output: % 4
